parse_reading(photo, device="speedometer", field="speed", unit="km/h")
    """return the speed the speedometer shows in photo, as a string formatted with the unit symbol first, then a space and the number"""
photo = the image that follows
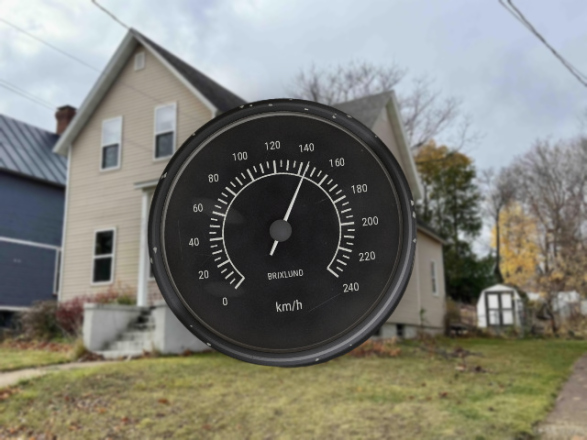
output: km/h 145
